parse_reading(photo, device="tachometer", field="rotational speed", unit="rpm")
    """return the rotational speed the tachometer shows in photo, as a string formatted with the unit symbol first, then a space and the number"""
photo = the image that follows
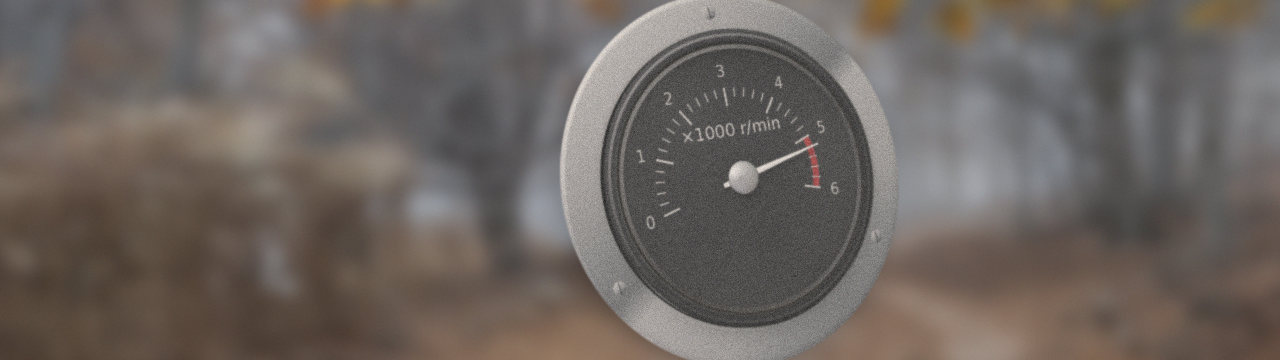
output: rpm 5200
